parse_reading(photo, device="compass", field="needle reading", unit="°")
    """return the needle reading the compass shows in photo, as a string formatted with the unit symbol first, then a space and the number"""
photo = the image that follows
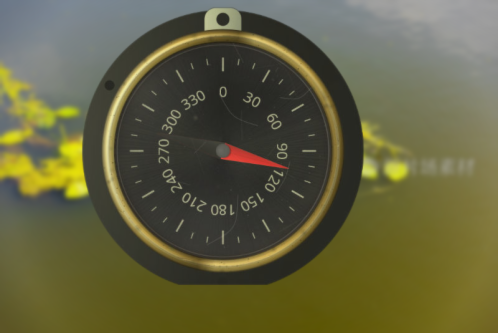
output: ° 105
